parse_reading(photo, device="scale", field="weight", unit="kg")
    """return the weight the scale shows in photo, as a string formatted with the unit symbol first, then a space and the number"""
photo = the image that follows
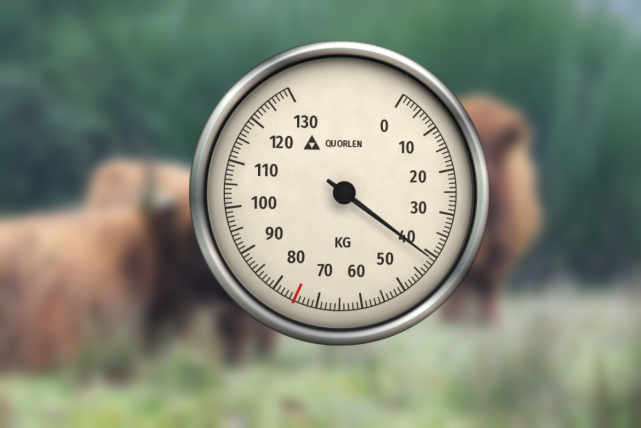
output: kg 41
